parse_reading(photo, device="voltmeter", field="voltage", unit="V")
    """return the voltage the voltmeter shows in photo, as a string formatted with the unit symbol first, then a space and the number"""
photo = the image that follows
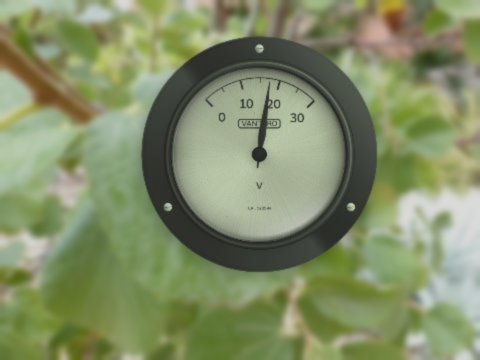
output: V 17.5
